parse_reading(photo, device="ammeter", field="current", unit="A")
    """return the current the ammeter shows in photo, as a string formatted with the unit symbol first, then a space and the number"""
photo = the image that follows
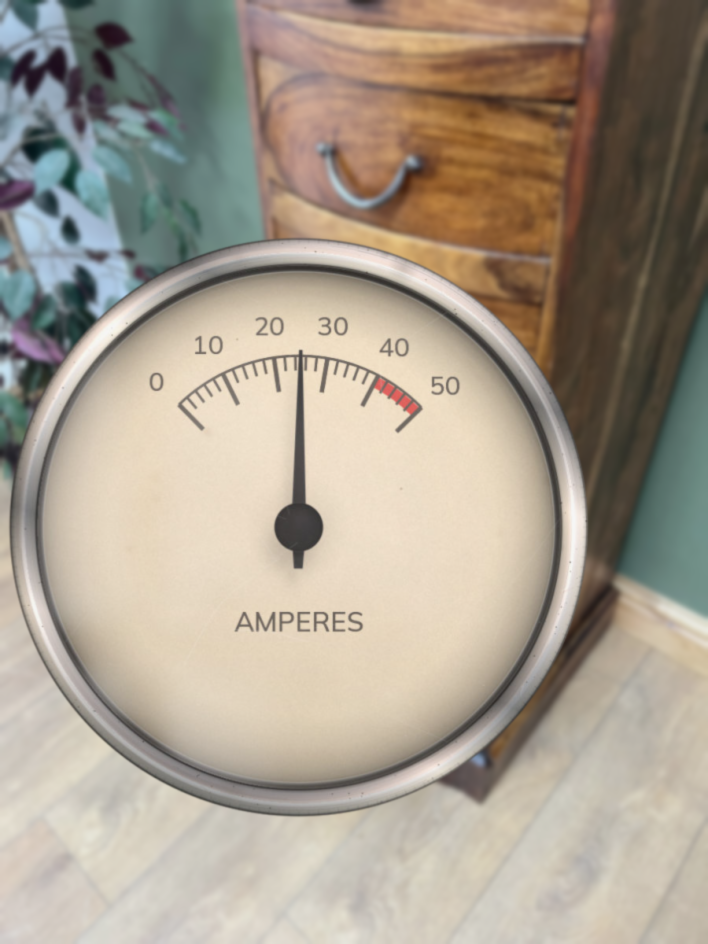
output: A 25
